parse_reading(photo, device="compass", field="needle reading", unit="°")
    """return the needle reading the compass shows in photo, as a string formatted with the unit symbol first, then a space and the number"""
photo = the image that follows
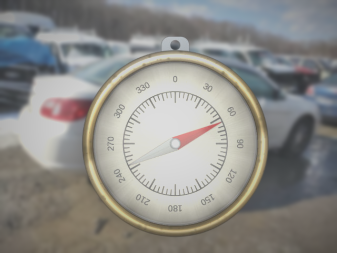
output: ° 65
